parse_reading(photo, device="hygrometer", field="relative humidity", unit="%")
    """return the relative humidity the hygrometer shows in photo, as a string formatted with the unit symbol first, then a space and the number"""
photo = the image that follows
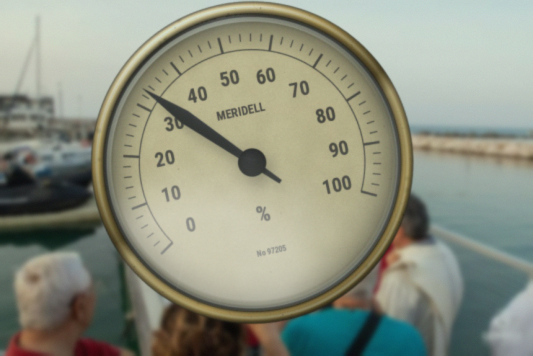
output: % 33
